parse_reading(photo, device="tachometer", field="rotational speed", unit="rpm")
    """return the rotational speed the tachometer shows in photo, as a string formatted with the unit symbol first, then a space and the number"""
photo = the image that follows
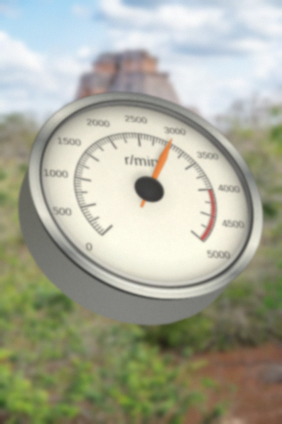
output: rpm 3000
